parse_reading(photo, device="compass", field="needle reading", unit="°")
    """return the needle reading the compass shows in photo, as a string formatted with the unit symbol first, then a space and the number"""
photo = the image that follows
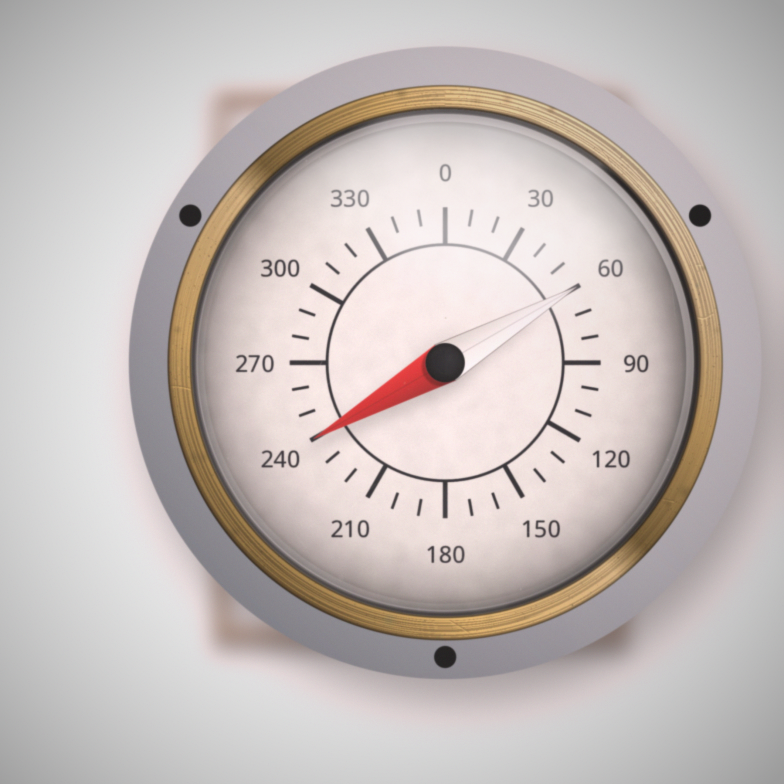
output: ° 240
